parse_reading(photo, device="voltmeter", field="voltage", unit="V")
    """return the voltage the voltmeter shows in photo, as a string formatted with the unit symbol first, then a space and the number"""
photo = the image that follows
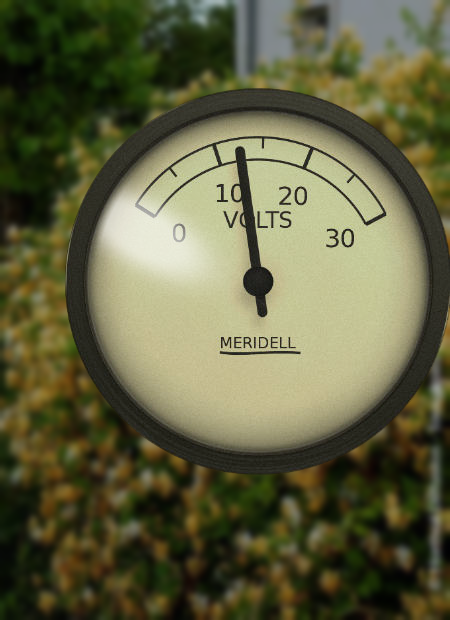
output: V 12.5
